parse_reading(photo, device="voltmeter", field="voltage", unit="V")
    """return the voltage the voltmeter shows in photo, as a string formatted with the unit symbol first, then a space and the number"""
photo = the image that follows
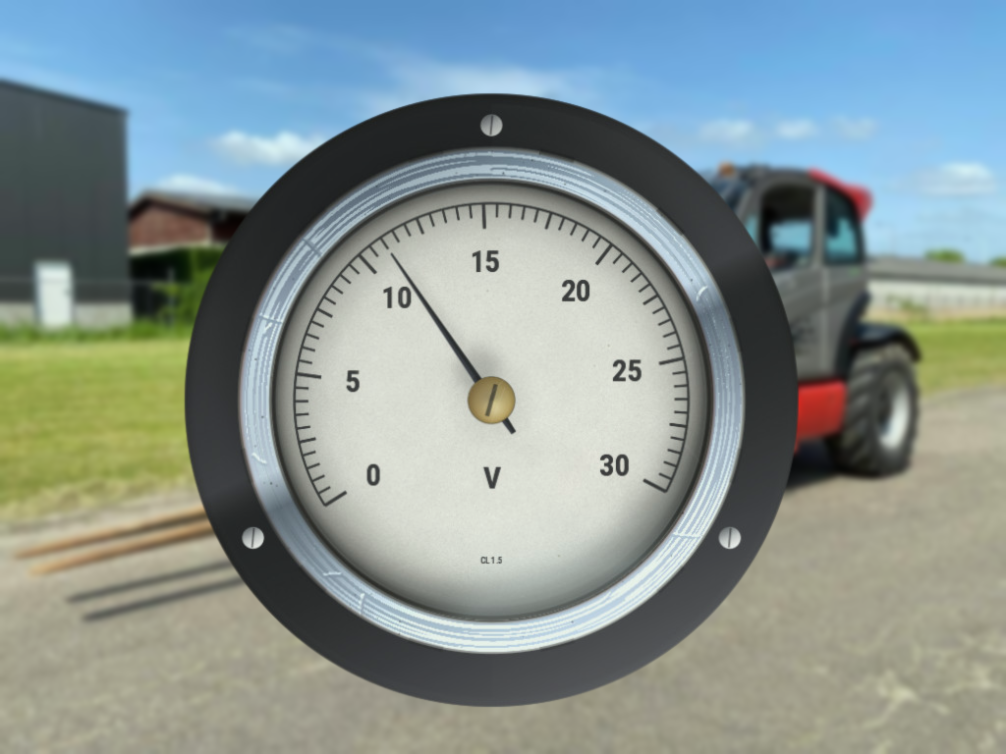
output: V 11
